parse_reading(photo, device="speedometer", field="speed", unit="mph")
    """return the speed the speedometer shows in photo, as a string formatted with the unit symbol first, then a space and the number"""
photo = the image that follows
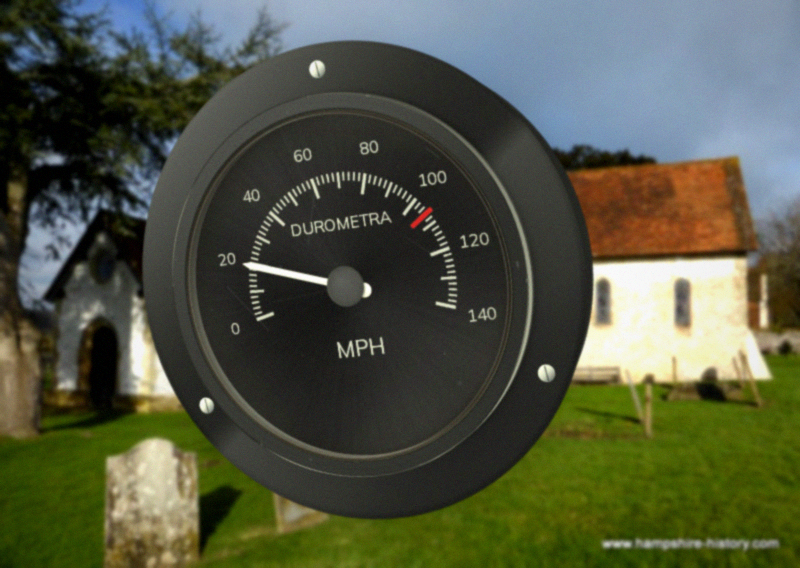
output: mph 20
